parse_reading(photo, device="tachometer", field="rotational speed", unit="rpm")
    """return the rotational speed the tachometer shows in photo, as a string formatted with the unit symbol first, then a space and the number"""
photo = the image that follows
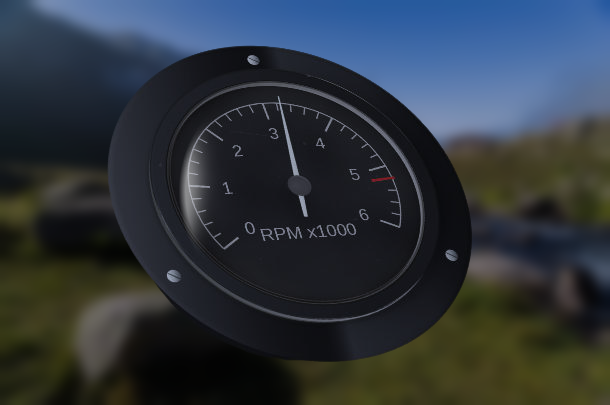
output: rpm 3200
